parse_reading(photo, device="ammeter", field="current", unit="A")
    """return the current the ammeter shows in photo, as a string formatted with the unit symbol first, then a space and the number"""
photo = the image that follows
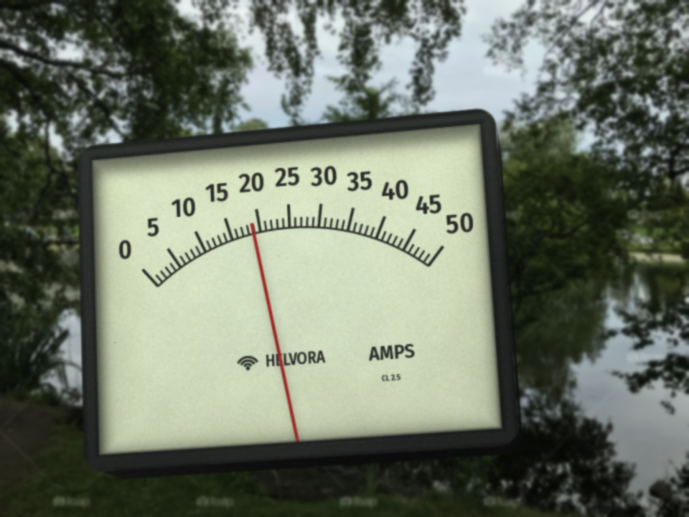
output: A 19
